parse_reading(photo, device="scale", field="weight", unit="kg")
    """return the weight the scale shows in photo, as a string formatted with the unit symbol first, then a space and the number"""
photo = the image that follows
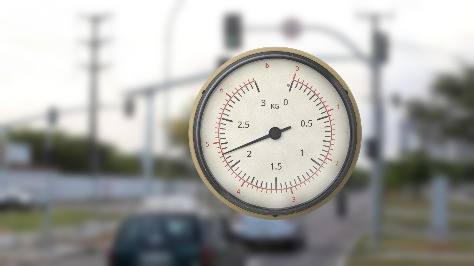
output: kg 2.15
